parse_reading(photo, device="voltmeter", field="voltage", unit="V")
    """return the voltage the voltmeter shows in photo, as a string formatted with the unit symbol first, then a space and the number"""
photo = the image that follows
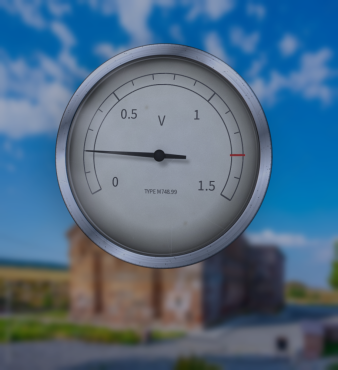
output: V 0.2
